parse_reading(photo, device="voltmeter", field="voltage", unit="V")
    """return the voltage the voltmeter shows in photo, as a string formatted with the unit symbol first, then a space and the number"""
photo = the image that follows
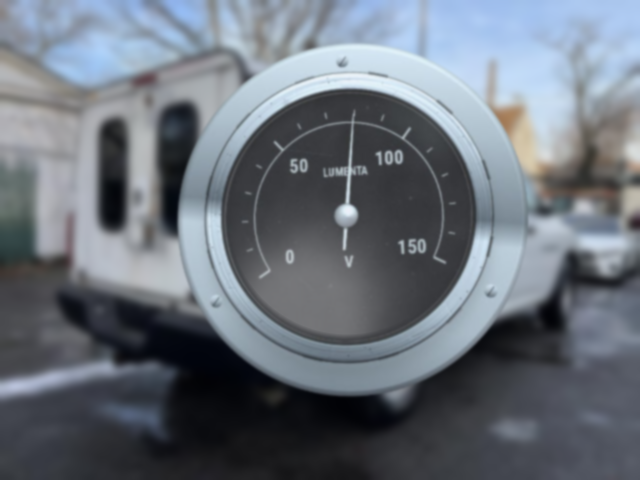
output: V 80
